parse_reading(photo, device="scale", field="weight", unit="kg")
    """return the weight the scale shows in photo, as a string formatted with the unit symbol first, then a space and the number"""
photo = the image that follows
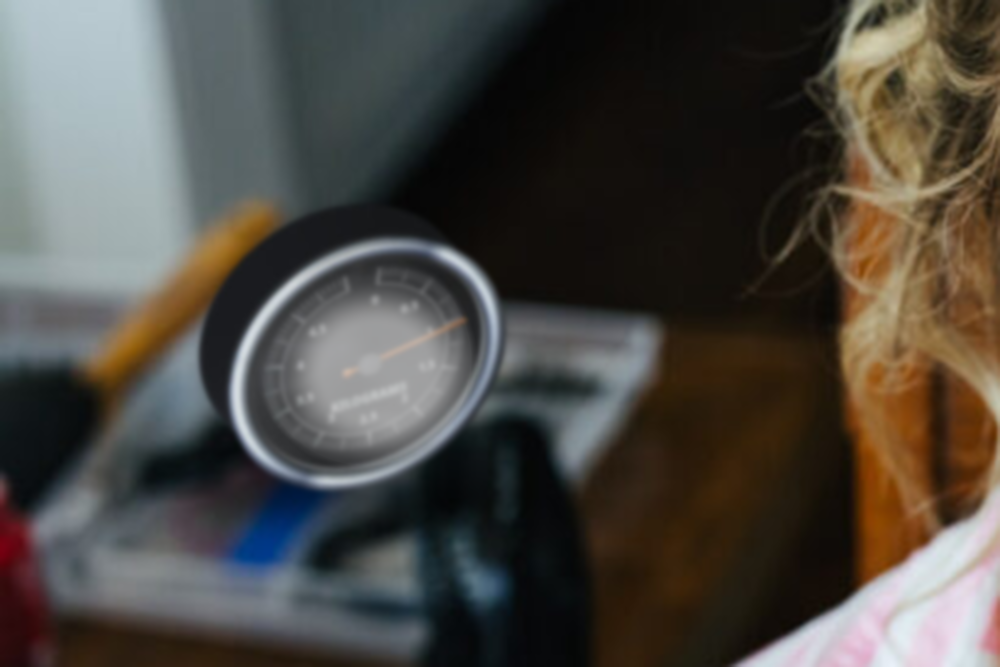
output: kg 1
